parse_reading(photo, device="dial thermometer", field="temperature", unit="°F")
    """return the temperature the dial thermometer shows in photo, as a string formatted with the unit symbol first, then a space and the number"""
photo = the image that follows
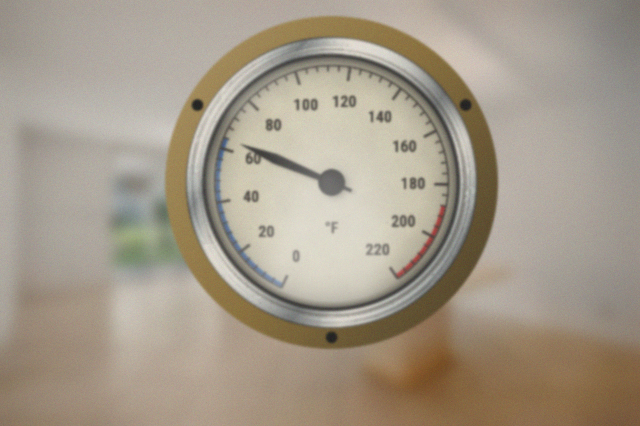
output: °F 64
